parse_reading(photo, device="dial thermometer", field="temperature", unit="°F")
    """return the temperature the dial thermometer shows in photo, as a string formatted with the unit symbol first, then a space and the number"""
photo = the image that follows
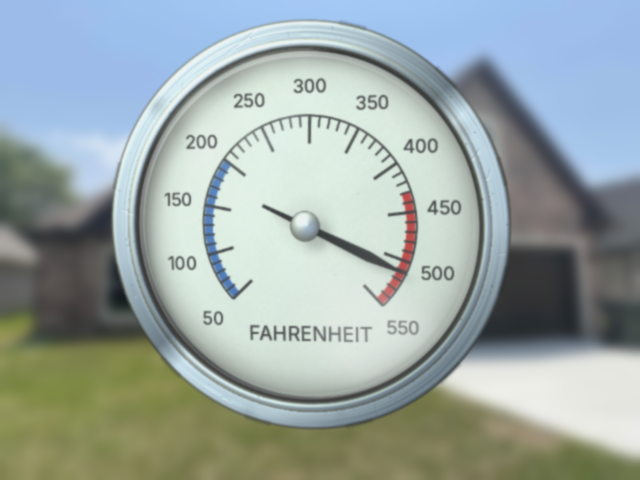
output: °F 510
